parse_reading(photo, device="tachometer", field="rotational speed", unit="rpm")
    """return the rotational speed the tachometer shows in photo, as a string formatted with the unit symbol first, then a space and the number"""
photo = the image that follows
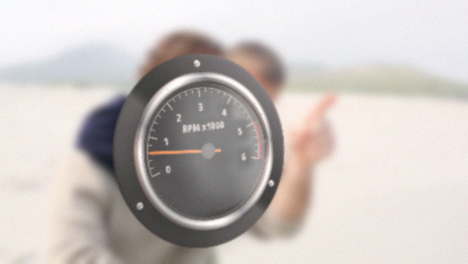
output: rpm 600
